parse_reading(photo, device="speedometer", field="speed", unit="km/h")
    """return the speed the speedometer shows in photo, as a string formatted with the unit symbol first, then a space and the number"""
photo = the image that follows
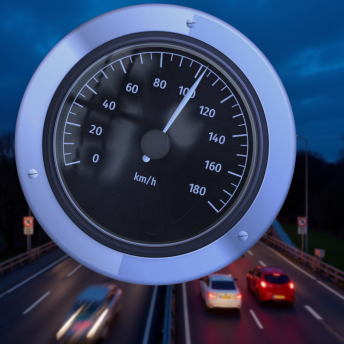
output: km/h 102.5
